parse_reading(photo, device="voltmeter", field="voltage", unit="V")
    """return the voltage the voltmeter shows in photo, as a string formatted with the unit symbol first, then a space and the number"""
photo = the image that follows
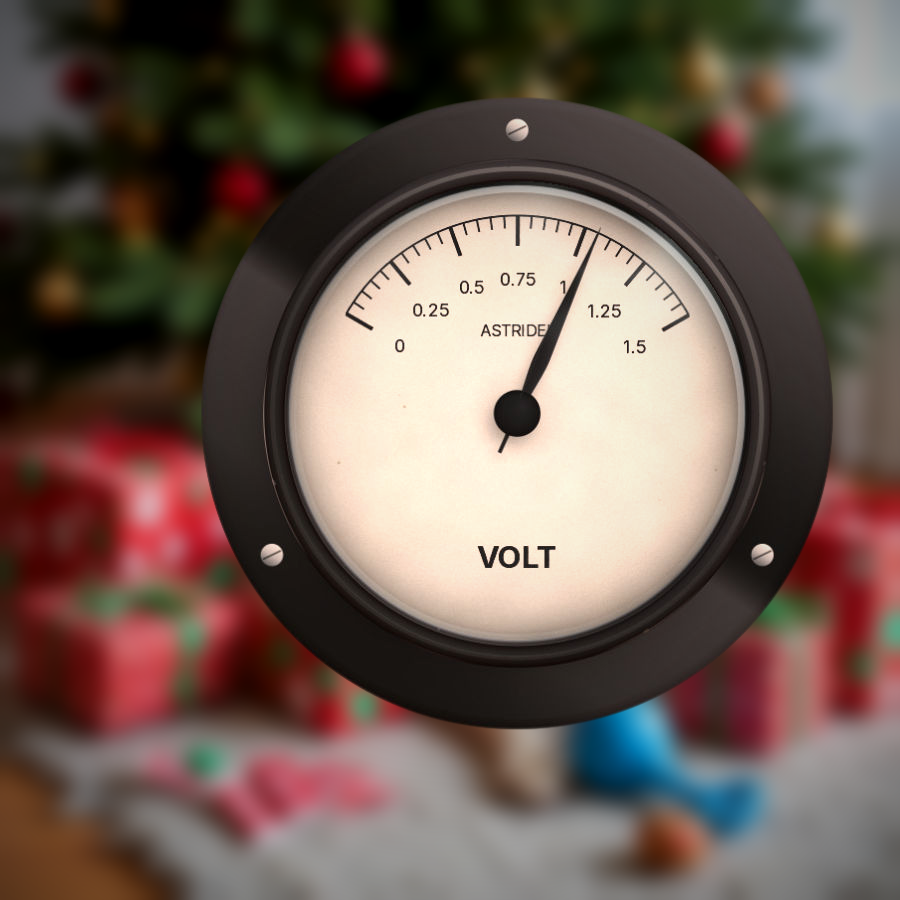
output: V 1.05
